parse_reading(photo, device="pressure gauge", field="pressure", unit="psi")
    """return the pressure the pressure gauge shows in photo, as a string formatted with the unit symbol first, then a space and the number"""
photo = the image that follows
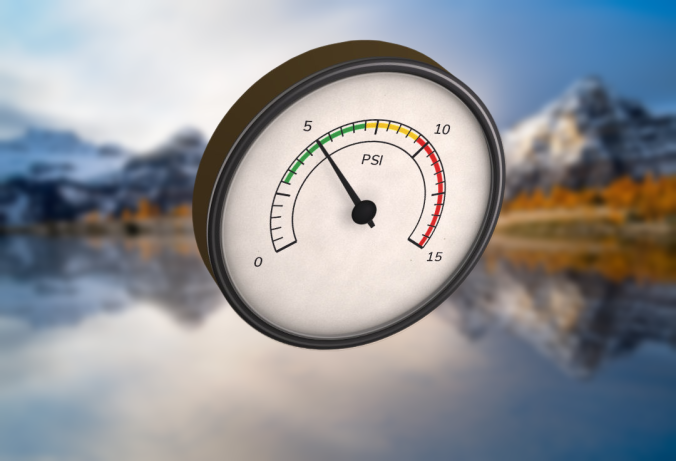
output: psi 5
